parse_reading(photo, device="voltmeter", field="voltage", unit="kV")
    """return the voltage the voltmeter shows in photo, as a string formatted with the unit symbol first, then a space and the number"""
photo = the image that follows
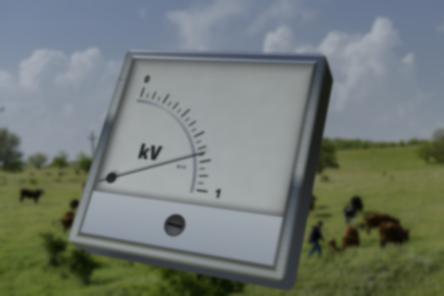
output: kV 0.75
